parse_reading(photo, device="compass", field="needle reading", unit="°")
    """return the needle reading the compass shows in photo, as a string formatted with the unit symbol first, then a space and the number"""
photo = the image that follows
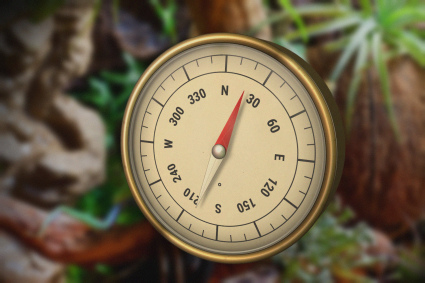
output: ° 20
